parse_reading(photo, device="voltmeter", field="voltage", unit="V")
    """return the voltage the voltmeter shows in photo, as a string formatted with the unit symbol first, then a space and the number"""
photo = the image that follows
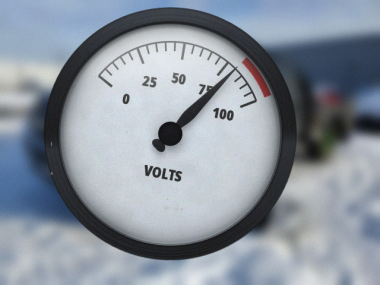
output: V 80
